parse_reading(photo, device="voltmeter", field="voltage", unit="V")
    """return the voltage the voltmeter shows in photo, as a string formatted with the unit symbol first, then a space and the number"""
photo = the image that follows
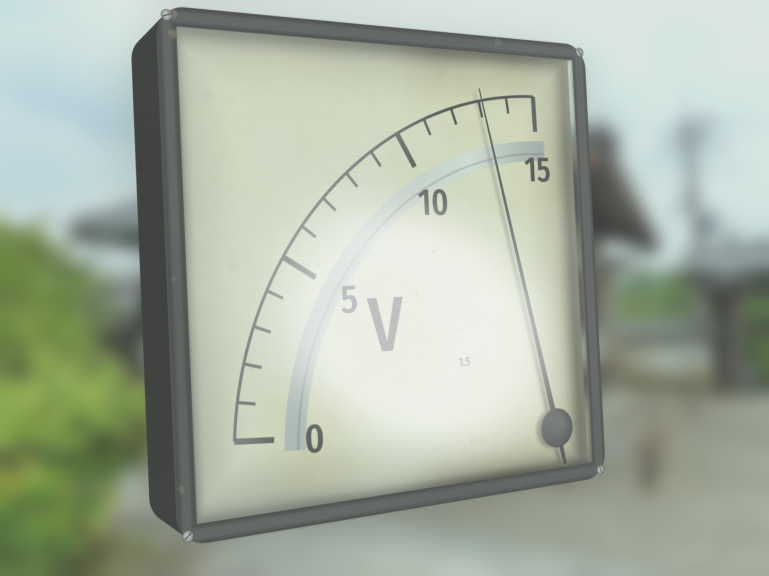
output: V 13
